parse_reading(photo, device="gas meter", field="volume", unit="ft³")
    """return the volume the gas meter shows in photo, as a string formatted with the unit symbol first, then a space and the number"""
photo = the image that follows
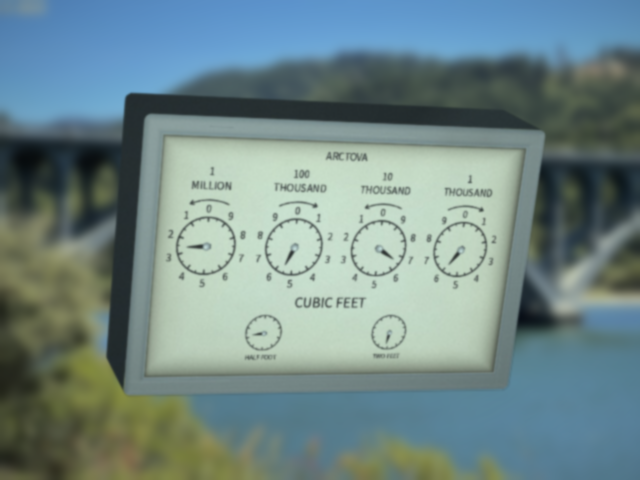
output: ft³ 256600
